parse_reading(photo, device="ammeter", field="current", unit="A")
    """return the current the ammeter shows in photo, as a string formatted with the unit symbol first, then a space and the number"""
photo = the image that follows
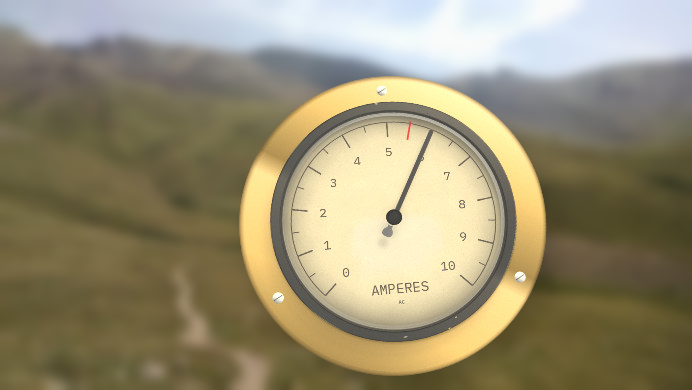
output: A 6
